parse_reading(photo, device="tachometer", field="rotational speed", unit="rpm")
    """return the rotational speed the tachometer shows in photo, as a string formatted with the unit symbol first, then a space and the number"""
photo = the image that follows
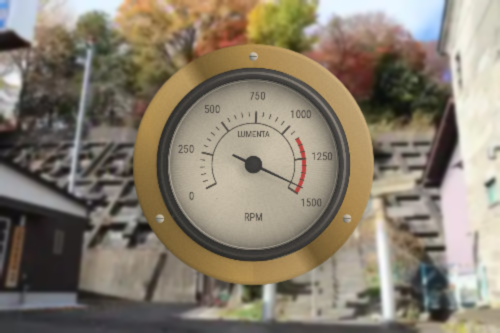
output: rpm 1450
